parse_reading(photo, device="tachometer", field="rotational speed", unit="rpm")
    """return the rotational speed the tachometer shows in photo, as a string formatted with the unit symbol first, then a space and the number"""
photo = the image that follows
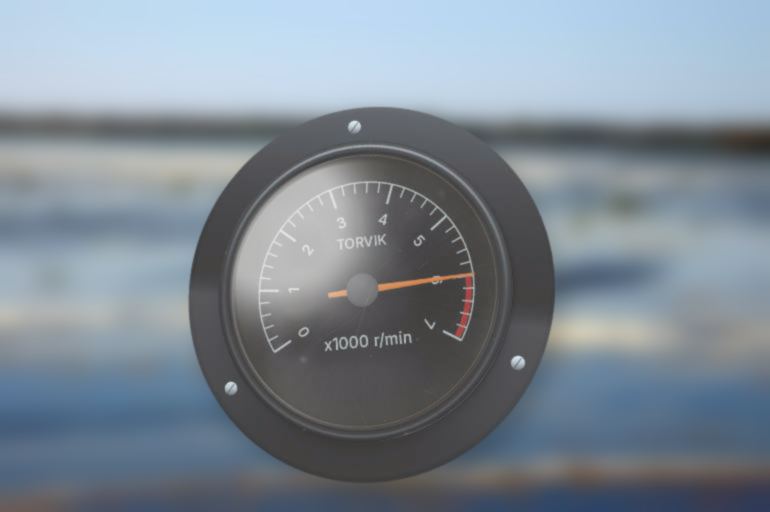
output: rpm 6000
